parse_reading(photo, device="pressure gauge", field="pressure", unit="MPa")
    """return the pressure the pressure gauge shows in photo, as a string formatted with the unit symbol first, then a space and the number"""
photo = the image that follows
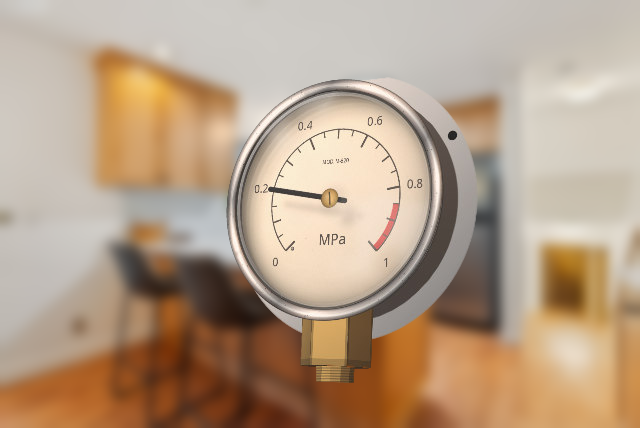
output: MPa 0.2
